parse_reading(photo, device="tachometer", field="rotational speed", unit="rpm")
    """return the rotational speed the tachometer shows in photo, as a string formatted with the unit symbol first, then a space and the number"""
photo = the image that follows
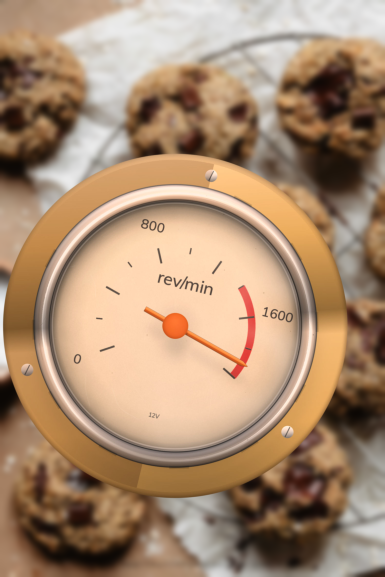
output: rpm 1900
